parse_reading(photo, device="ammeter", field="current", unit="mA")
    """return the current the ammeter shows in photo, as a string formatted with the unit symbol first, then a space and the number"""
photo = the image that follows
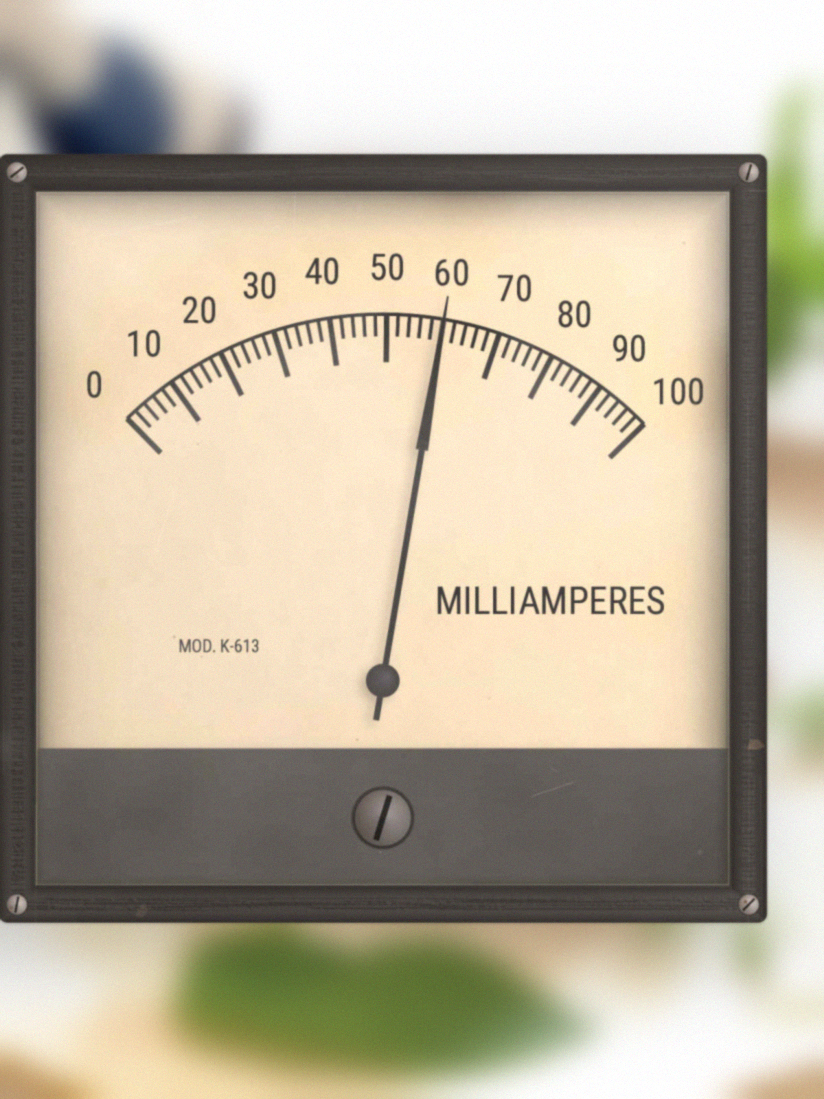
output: mA 60
